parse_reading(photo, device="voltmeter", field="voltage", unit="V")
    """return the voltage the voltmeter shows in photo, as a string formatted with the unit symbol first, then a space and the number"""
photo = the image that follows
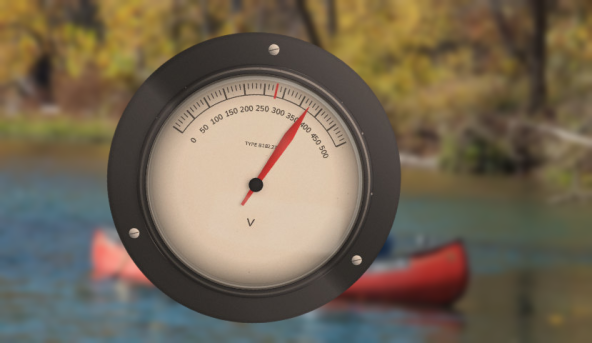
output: V 370
